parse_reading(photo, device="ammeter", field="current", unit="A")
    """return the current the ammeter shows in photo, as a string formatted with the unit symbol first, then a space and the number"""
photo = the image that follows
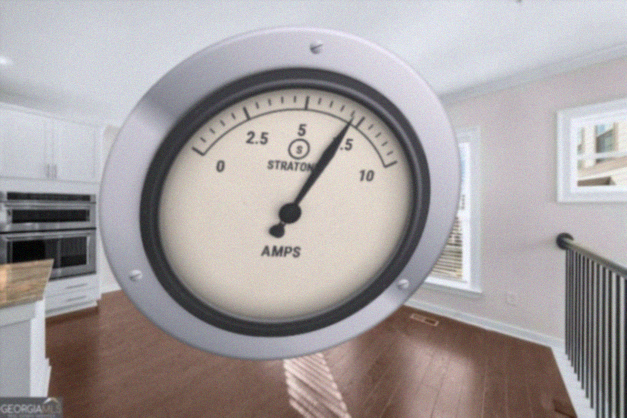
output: A 7
